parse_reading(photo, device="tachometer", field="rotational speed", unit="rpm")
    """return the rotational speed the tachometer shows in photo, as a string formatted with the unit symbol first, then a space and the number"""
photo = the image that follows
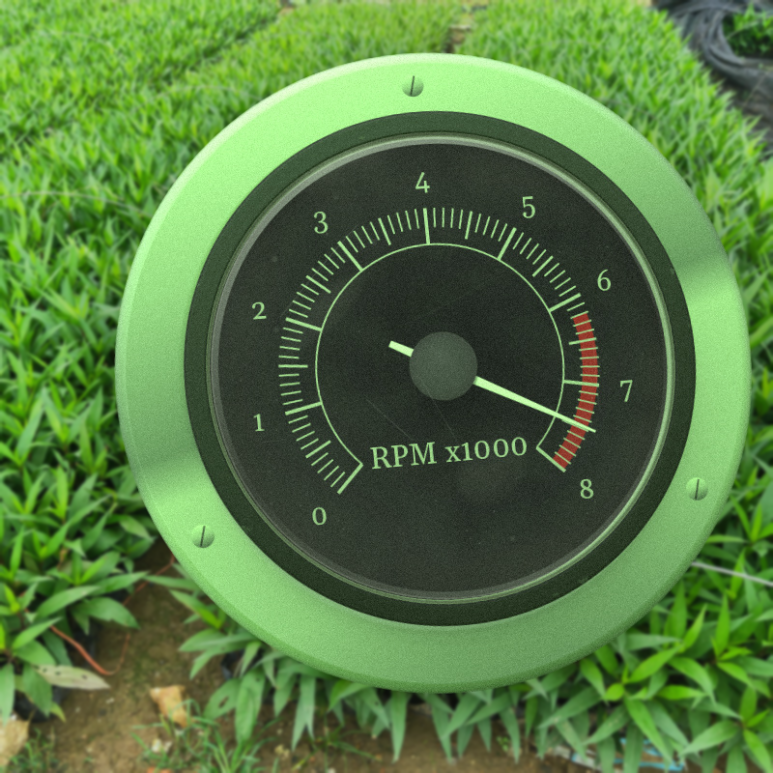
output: rpm 7500
